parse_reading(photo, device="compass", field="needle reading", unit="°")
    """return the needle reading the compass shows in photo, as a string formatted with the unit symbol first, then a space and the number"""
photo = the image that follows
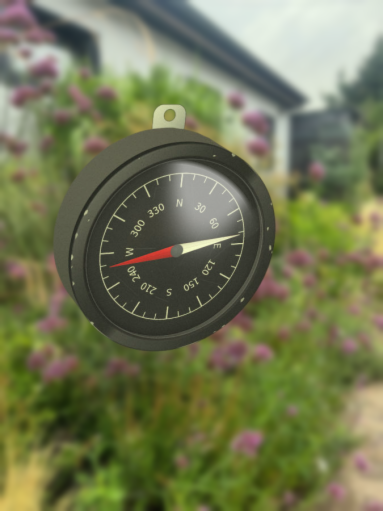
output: ° 260
